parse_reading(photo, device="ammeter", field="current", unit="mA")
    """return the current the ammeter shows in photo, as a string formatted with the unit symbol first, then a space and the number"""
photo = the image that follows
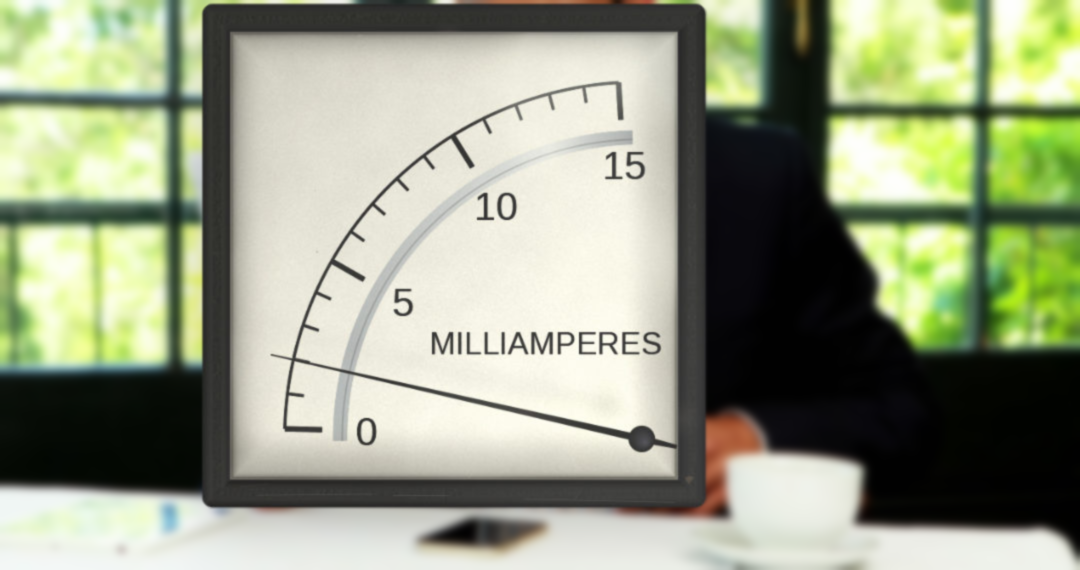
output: mA 2
